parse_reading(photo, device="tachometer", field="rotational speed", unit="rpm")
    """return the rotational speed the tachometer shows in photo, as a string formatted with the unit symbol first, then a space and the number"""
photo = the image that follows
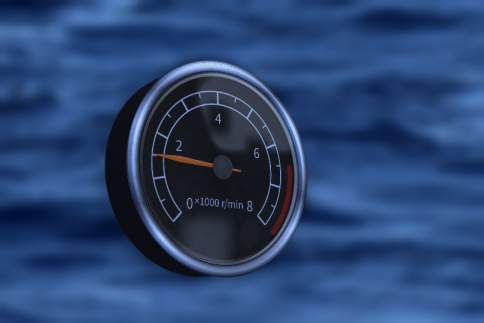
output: rpm 1500
